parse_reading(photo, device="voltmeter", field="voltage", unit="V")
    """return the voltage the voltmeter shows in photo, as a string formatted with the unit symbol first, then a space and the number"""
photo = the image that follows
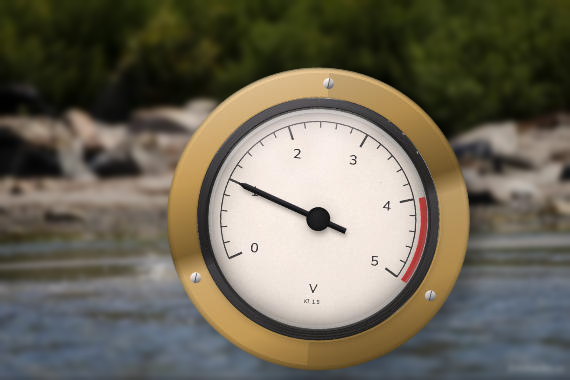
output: V 1
